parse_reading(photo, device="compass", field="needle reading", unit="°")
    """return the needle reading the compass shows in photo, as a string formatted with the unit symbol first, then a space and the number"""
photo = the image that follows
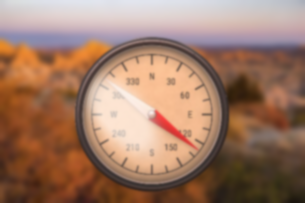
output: ° 127.5
